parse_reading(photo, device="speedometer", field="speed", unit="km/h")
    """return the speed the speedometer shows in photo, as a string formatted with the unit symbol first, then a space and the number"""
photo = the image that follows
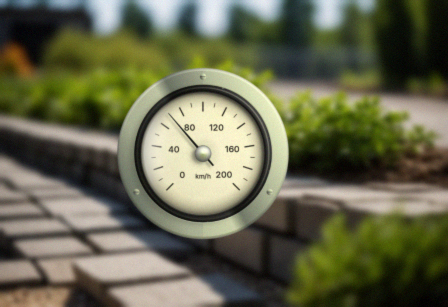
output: km/h 70
